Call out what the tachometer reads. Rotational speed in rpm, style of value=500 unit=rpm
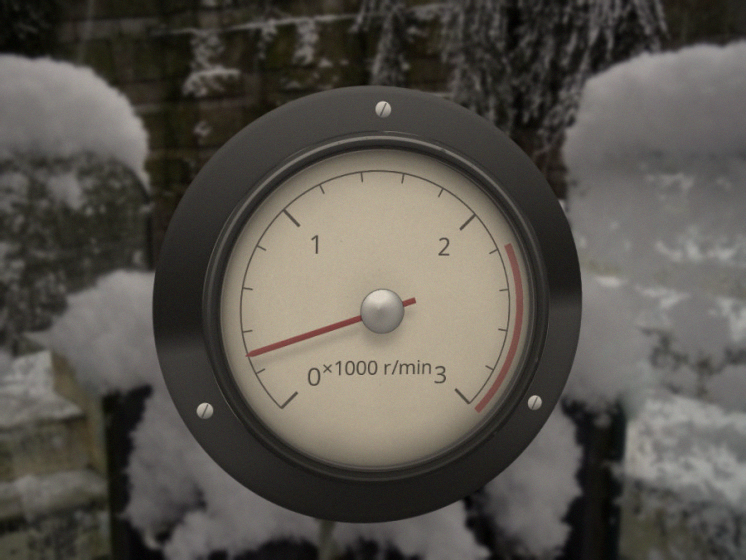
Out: value=300 unit=rpm
